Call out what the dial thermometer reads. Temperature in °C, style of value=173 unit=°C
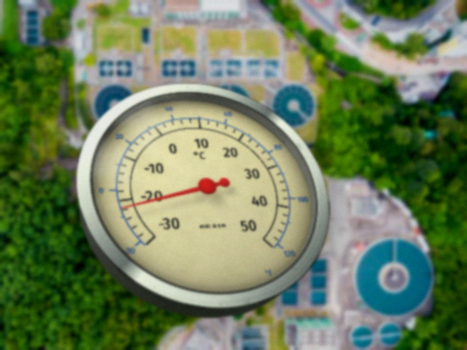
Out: value=-22 unit=°C
